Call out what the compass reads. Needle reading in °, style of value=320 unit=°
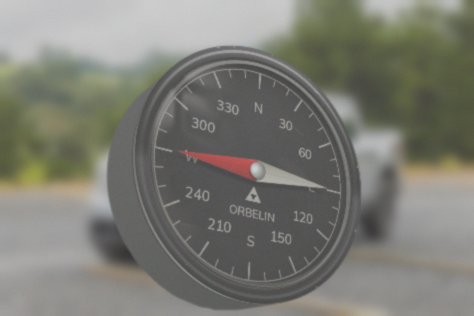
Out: value=270 unit=°
